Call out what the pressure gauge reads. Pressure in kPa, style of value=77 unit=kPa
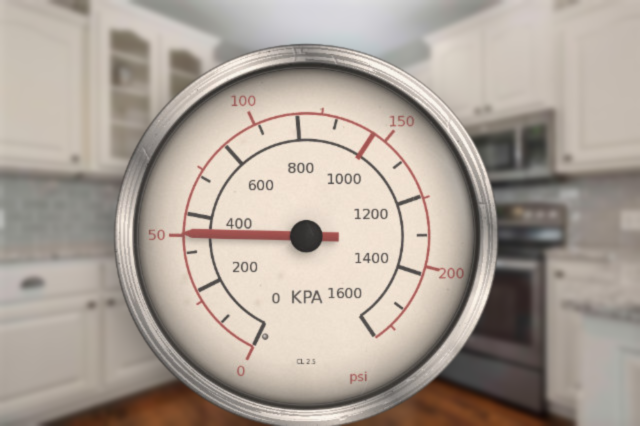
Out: value=350 unit=kPa
